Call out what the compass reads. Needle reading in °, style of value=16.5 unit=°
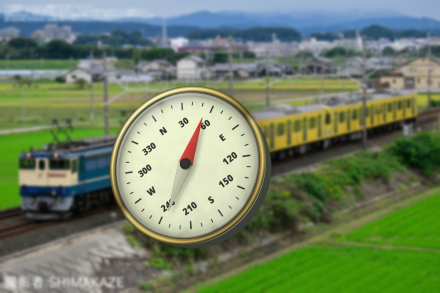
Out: value=55 unit=°
